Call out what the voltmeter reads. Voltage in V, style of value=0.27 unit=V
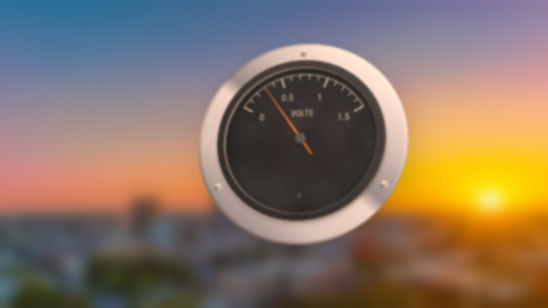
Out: value=0.3 unit=V
